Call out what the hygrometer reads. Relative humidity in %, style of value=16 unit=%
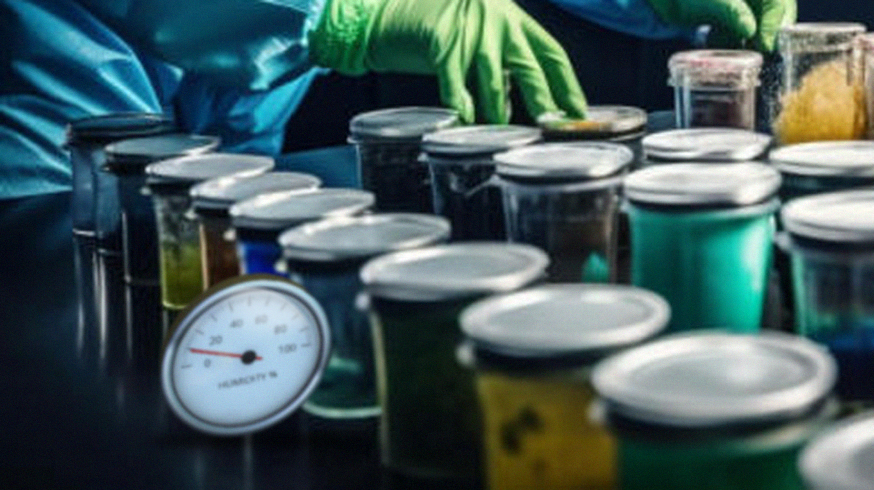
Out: value=10 unit=%
